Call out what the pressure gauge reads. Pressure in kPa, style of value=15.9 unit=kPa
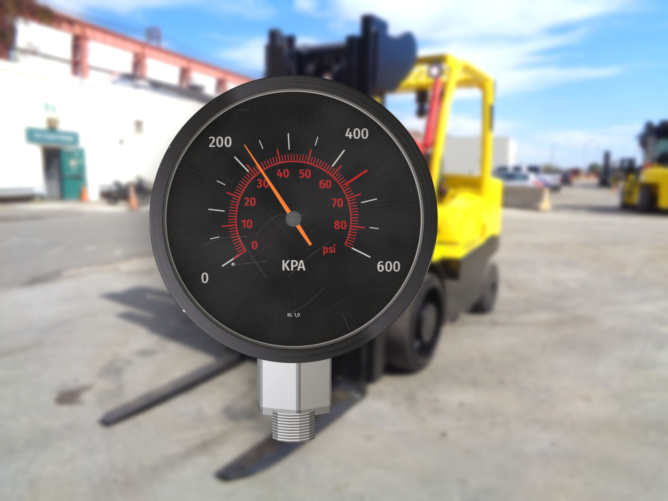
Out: value=225 unit=kPa
